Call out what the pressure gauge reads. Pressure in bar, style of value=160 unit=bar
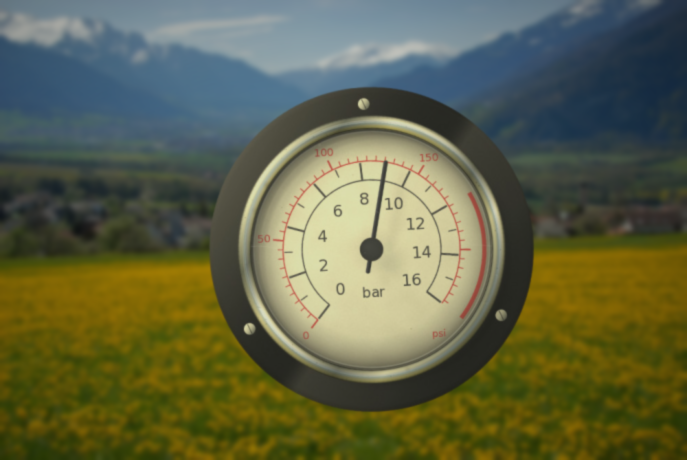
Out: value=9 unit=bar
